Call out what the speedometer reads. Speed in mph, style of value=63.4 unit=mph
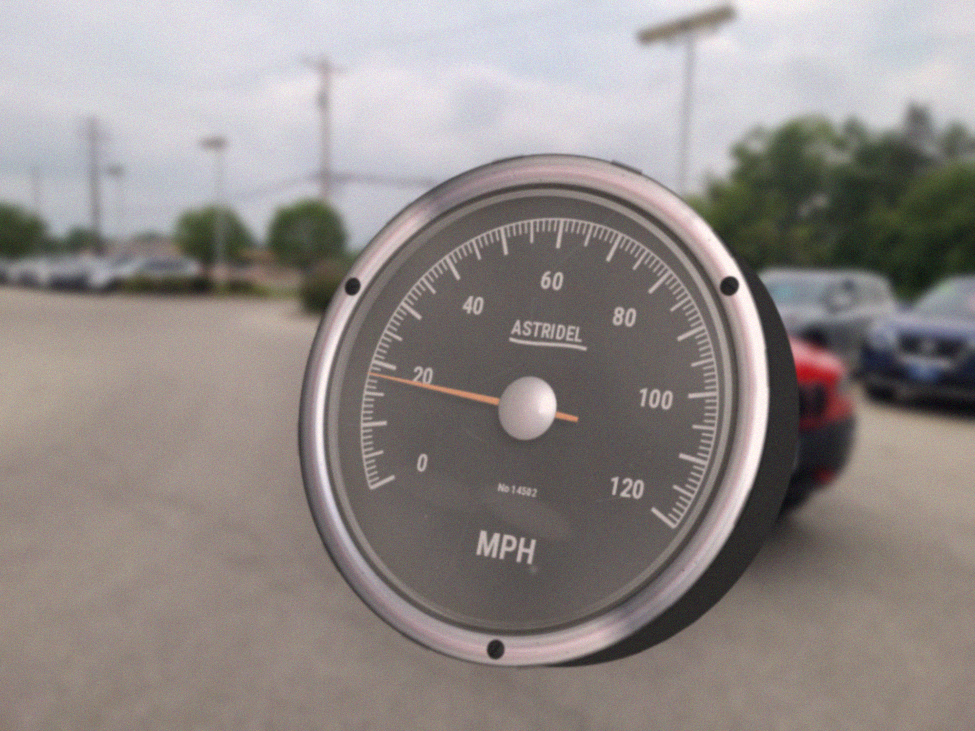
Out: value=18 unit=mph
